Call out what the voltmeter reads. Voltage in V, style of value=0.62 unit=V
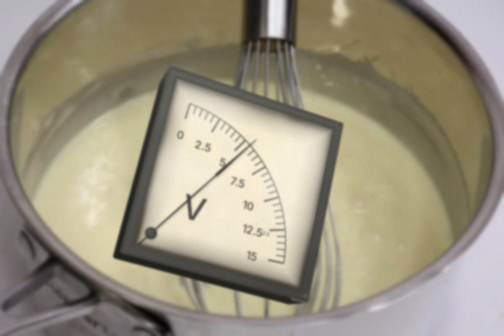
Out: value=5.5 unit=V
